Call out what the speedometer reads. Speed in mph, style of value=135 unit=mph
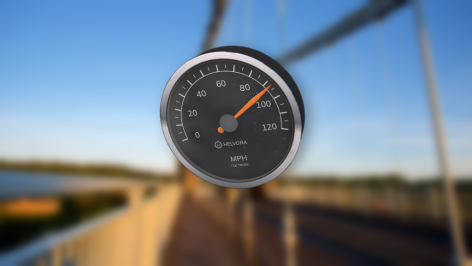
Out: value=92.5 unit=mph
